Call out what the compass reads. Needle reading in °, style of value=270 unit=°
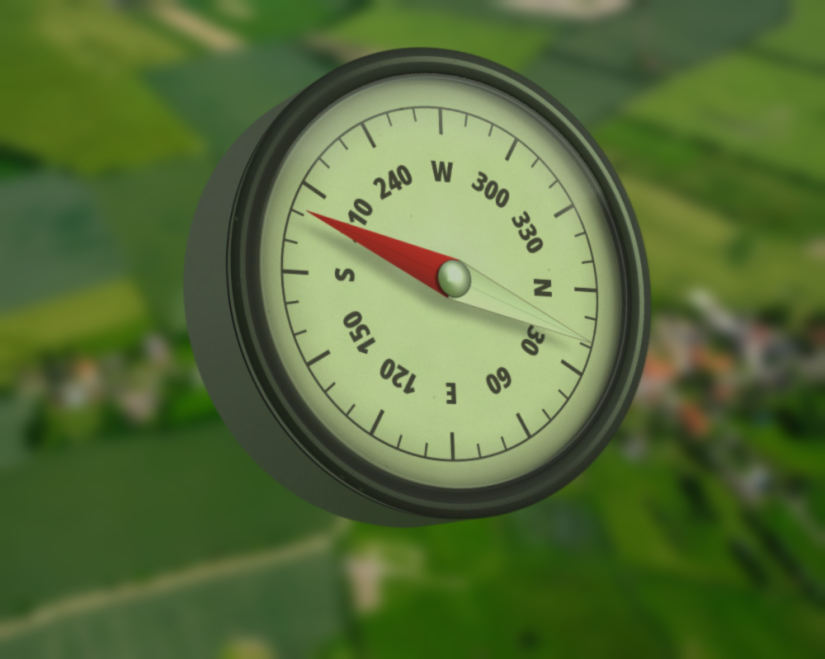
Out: value=200 unit=°
